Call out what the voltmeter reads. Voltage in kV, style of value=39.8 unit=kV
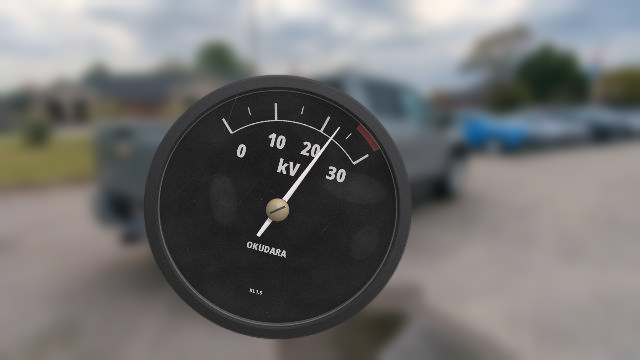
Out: value=22.5 unit=kV
